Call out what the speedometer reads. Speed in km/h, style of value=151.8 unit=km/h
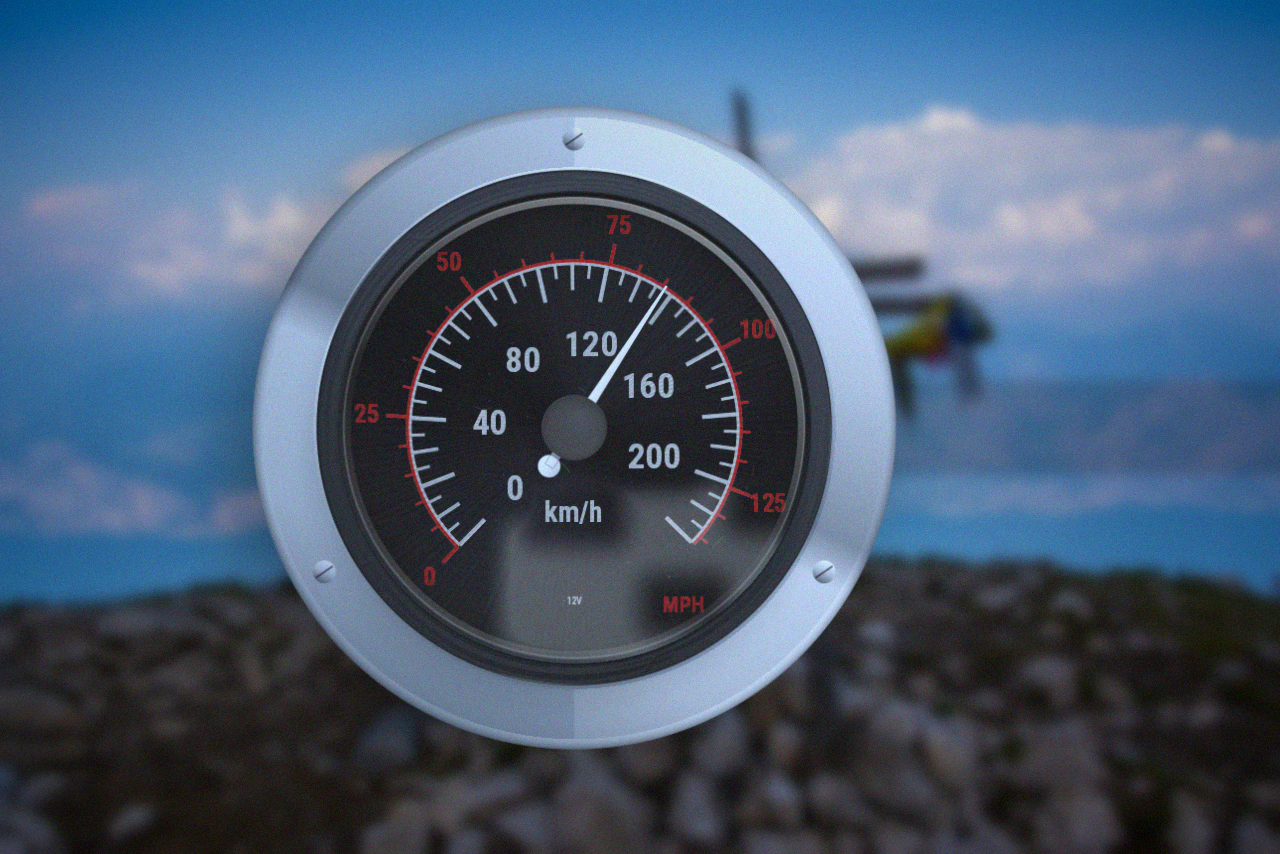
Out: value=137.5 unit=km/h
